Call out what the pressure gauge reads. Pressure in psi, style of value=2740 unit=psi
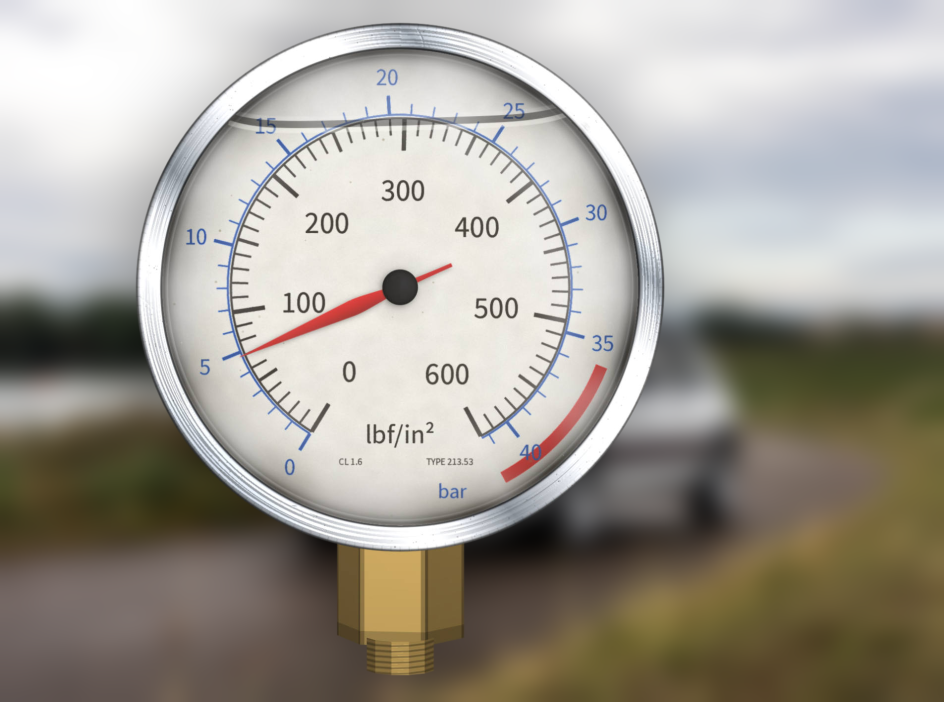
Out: value=70 unit=psi
